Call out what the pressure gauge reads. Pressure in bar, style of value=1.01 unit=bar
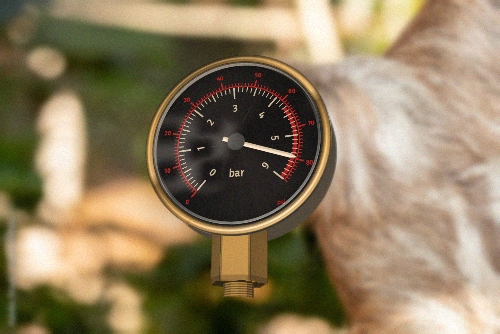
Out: value=5.5 unit=bar
